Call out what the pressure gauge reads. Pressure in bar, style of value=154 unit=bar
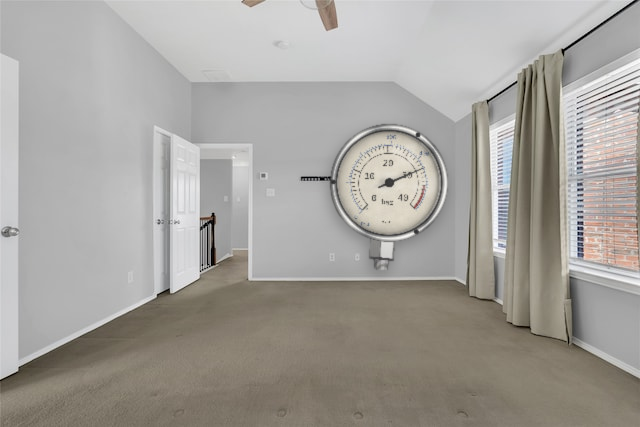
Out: value=30 unit=bar
